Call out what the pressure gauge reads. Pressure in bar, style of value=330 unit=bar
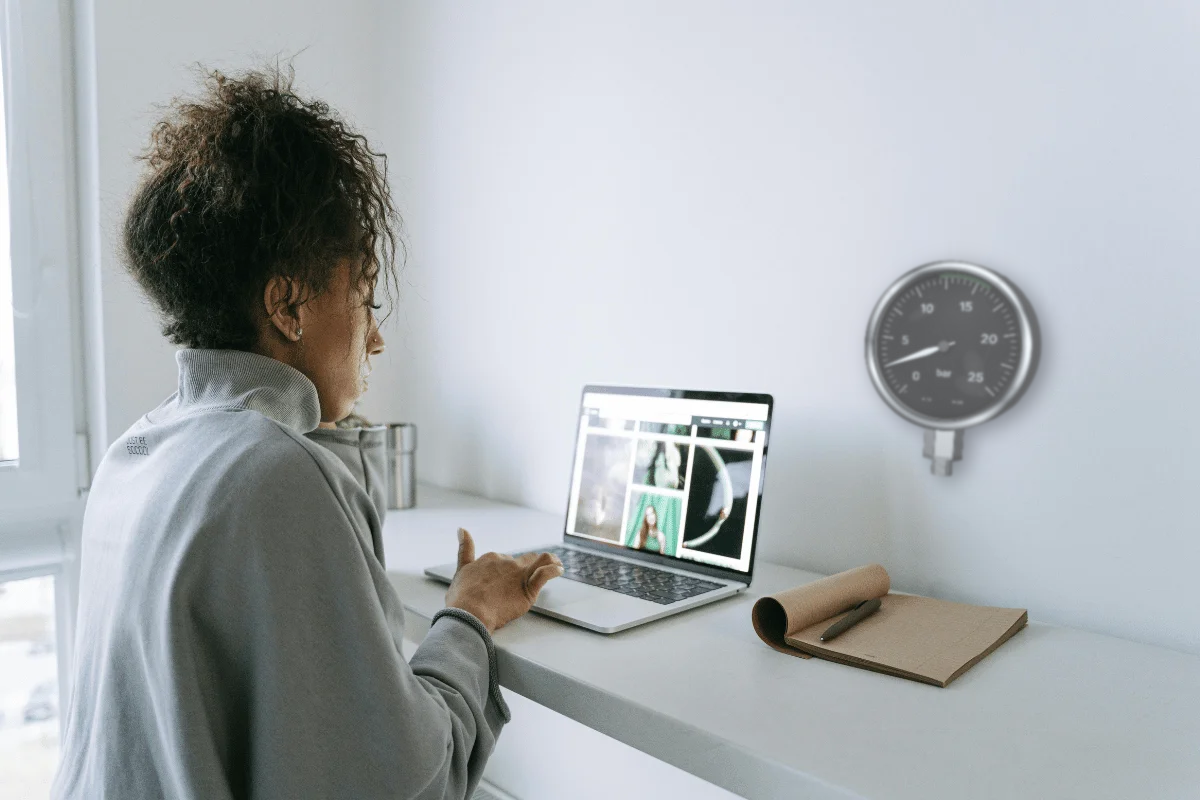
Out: value=2.5 unit=bar
